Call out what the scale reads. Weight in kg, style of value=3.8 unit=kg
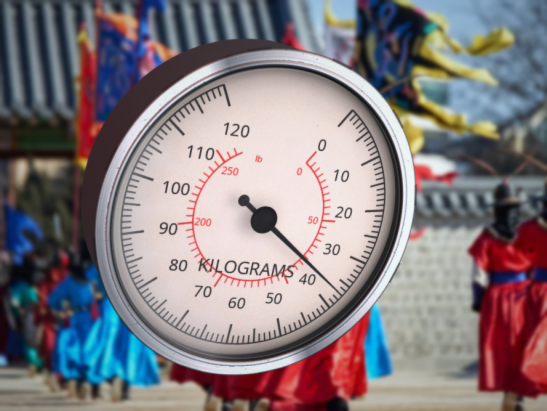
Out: value=37 unit=kg
